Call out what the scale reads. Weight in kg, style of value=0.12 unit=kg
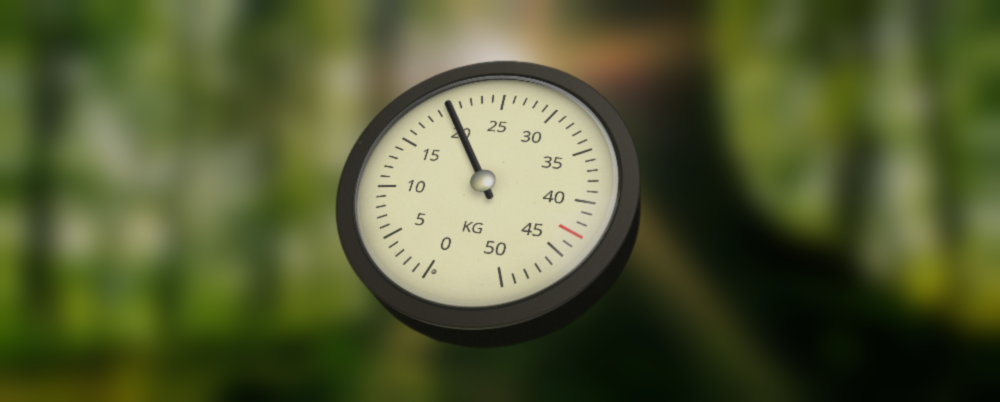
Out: value=20 unit=kg
